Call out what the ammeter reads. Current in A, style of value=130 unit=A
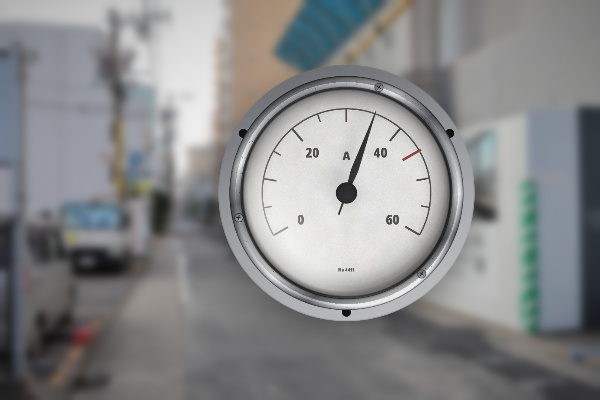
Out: value=35 unit=A
